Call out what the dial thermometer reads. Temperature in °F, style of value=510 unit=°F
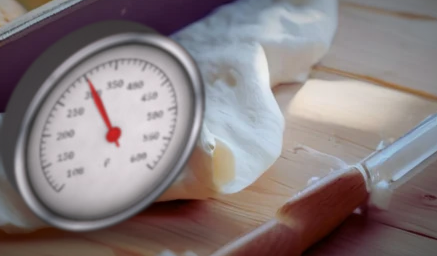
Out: value=300 unit=°F
